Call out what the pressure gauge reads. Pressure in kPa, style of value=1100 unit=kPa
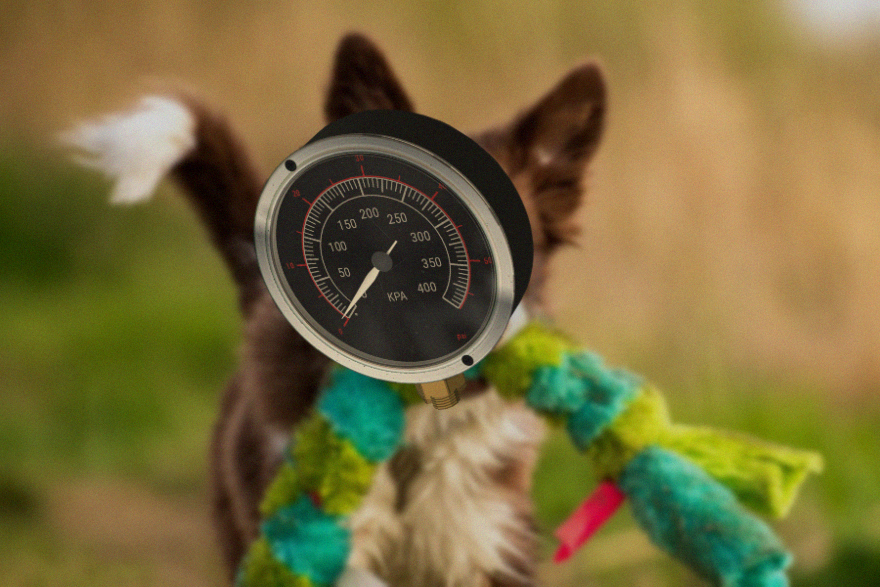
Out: value=5 unit=kPa
